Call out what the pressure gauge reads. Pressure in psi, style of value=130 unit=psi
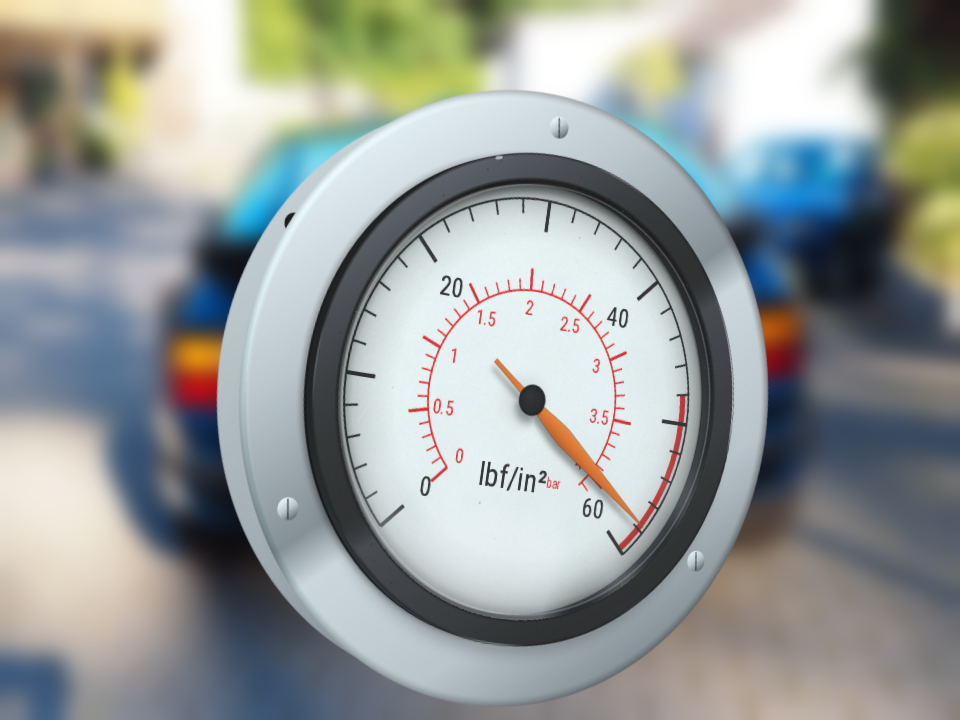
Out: value=58 unit=psi
